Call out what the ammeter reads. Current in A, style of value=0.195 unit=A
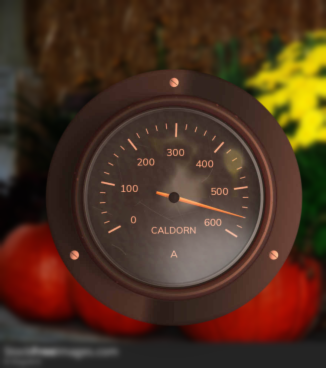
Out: value=560 unit=A
